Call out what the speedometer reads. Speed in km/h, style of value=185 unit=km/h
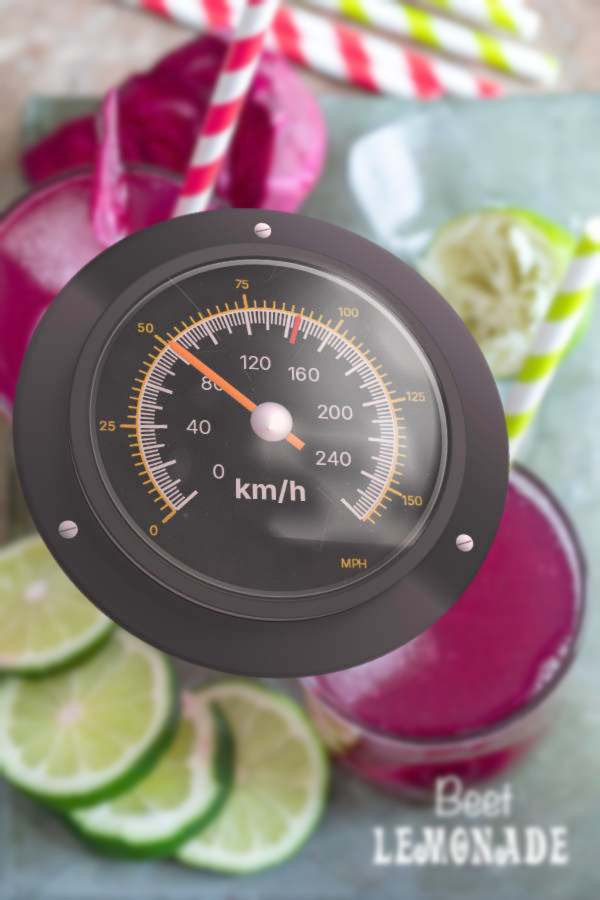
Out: value=80 unit=km/h
